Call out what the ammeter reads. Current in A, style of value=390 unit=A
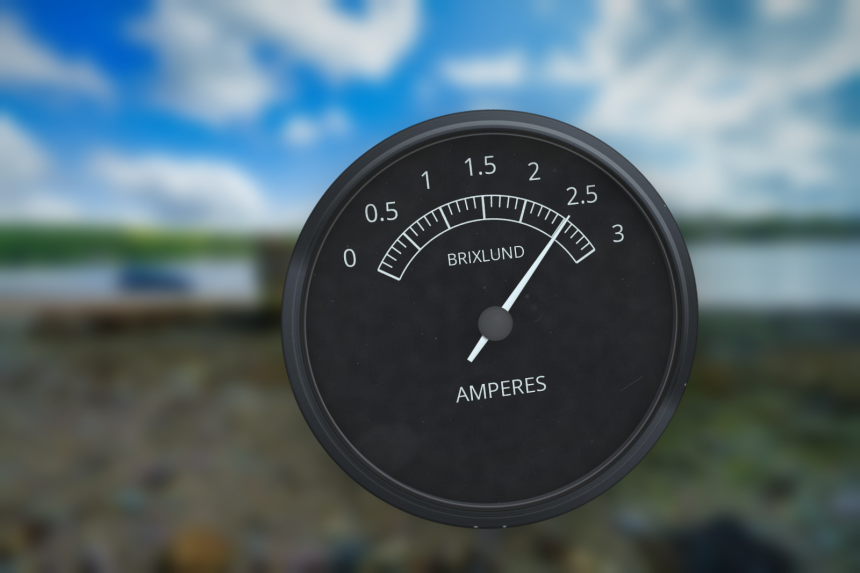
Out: value=2.5 unit=A
